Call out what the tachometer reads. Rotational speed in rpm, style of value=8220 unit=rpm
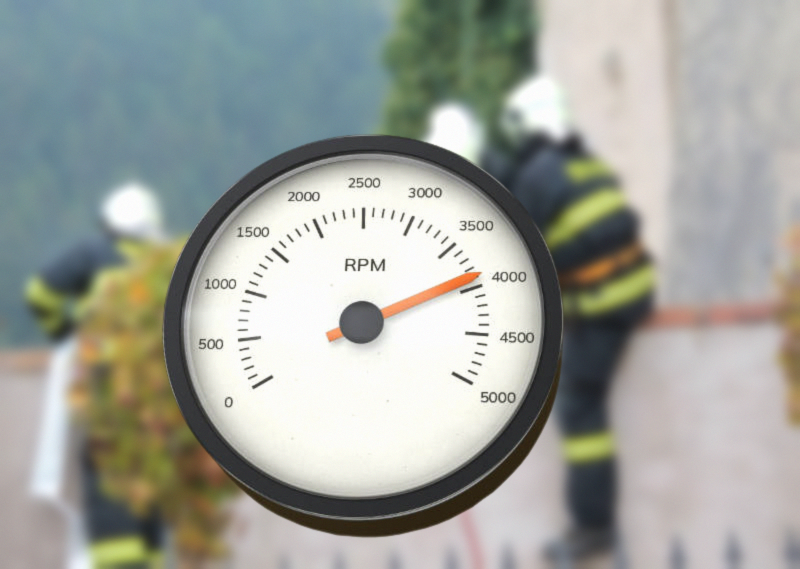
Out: value=3900 unit=rpm
